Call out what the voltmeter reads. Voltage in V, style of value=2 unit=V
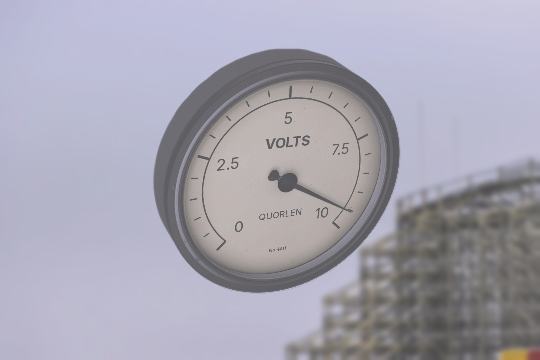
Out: value=9.5 unit=V
